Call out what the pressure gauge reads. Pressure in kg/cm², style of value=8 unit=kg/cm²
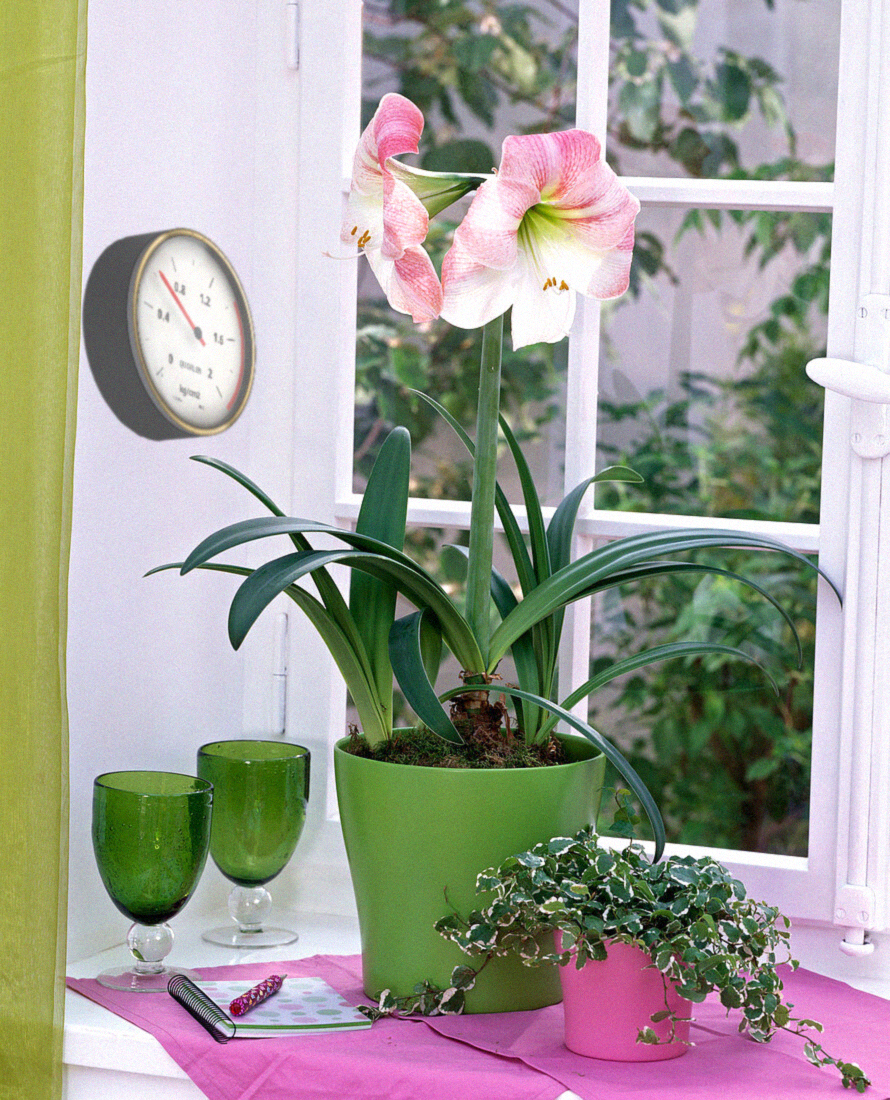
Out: value=0.6 unit=kg/cm²
